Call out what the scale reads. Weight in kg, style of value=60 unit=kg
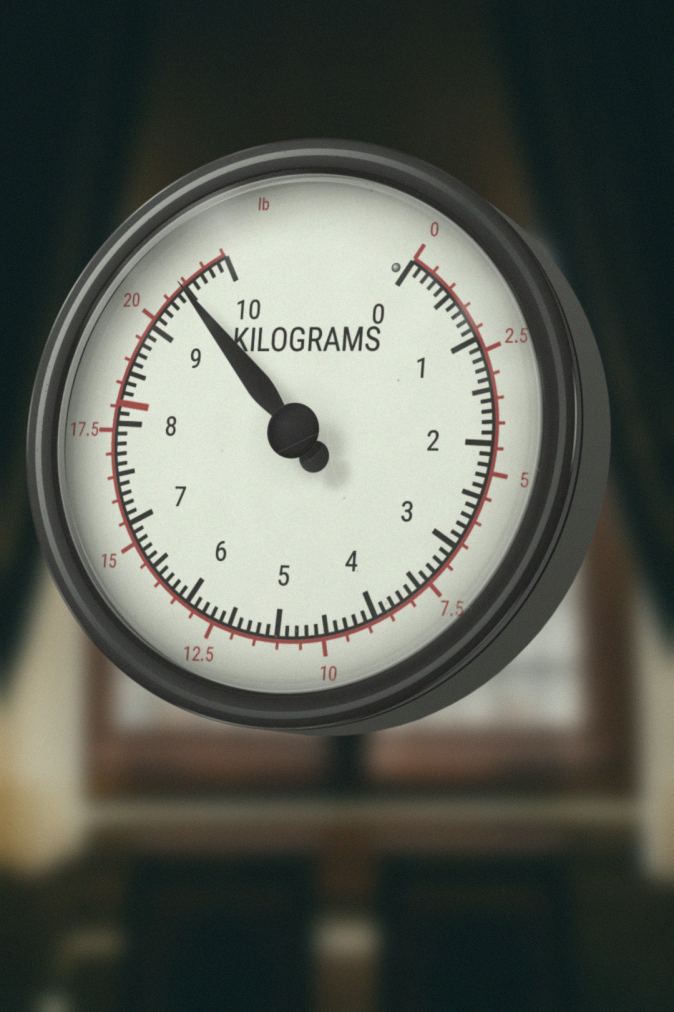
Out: value=9.5 unit=kg
